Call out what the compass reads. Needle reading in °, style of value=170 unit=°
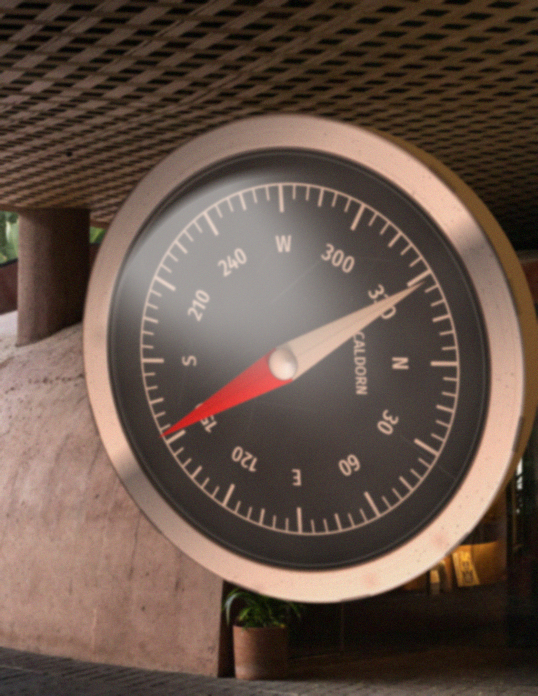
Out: value=152.5 unit=°
